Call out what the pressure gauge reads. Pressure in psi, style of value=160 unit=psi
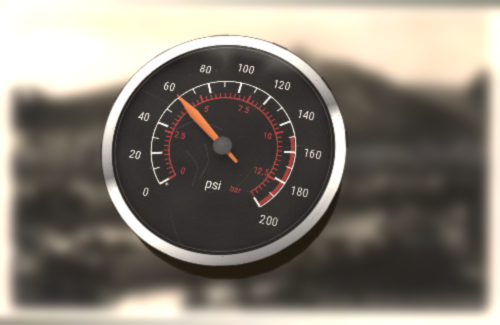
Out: value=60 unit=psi
